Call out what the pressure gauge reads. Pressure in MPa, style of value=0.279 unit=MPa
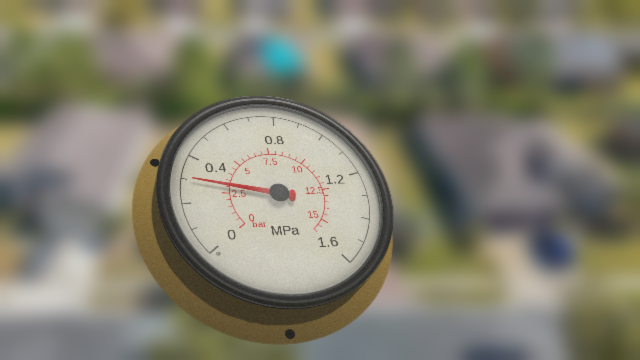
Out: value=0.3 unit=MPa
